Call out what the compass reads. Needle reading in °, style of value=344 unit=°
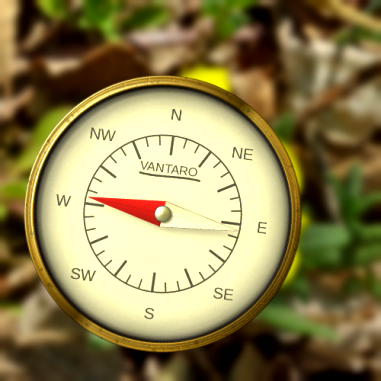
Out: value=275 unit=°
